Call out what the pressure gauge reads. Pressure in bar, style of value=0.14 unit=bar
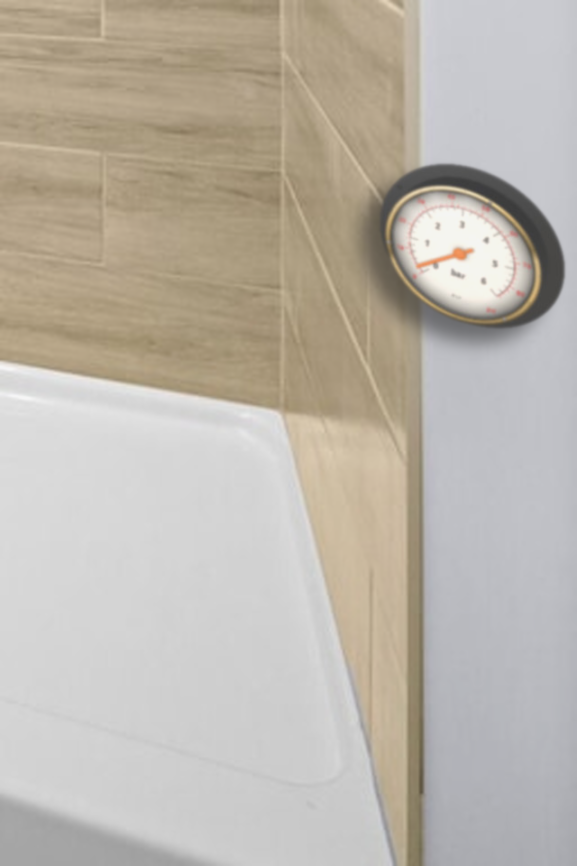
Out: value=0.2 unit=bar
